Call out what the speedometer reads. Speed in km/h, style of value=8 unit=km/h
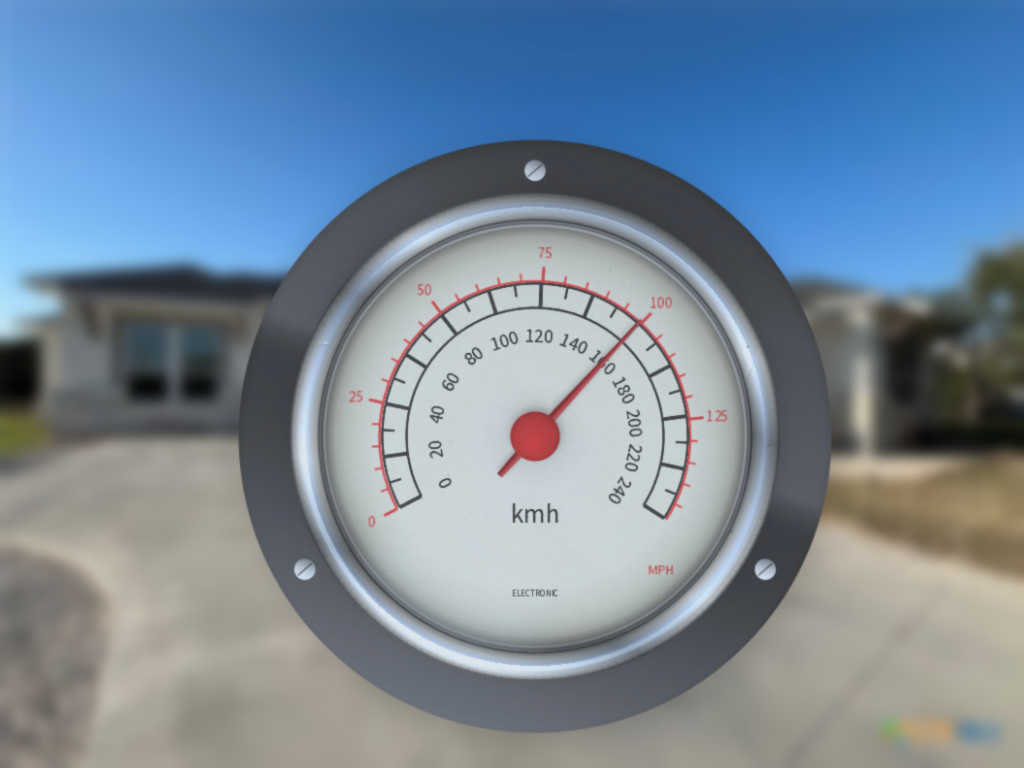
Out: value=160 unit=km/h
